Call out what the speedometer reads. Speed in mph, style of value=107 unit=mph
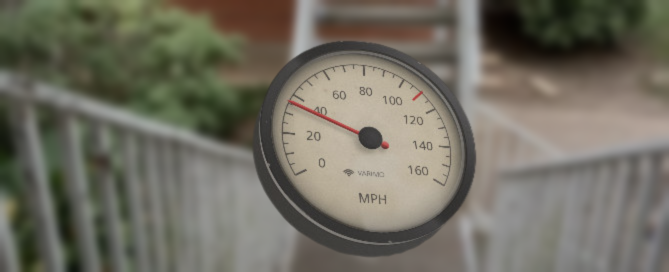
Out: value=35 unit=mph
